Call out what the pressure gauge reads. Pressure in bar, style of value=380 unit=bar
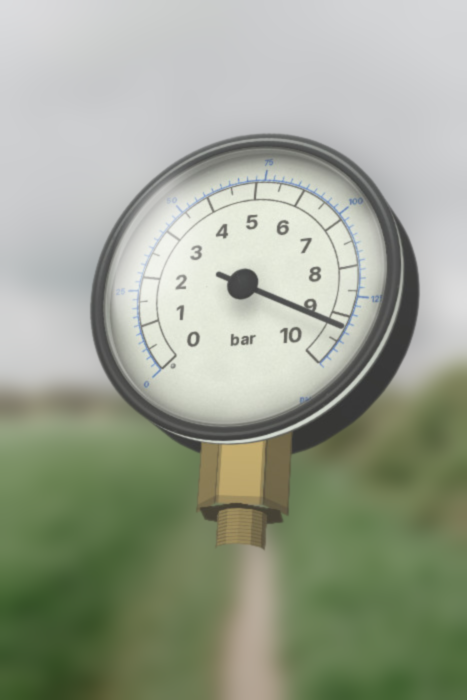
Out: value=9.25 unit=bar
